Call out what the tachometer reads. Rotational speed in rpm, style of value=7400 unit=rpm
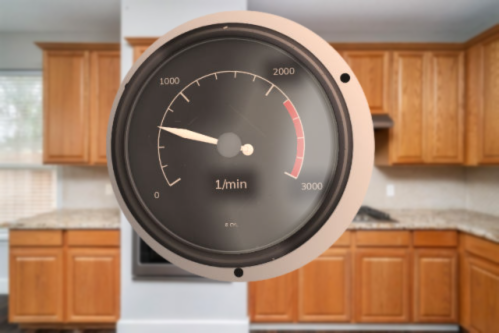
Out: value=600 unit=rpm
